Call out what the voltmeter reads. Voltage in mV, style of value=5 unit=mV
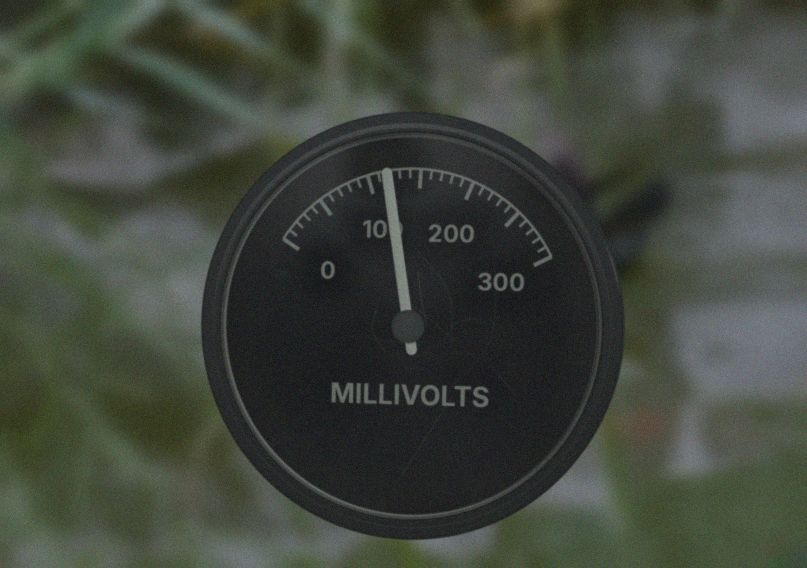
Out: value=120 unit=mV
